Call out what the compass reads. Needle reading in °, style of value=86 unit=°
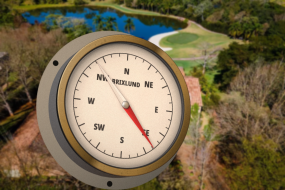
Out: value=140 unit=°
